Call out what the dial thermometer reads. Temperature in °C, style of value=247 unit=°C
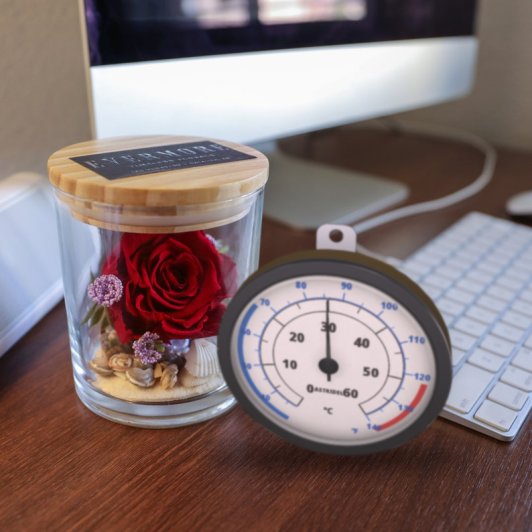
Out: value=30 unit=°C
